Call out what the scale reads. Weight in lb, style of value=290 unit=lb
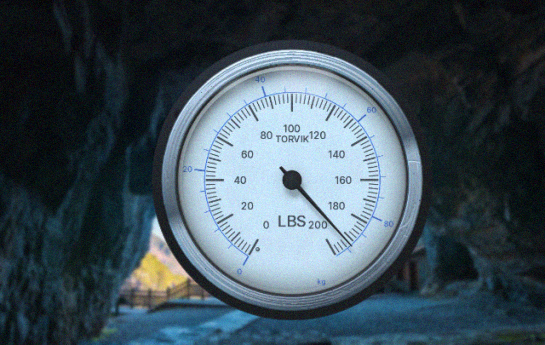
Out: value=192 unit=lb
